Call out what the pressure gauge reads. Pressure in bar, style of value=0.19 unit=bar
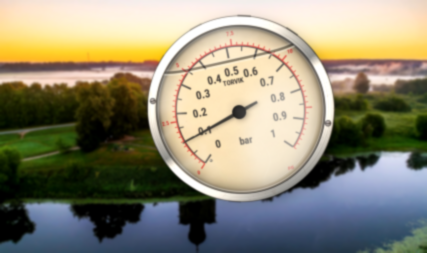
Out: value=0.1 unit=bar
